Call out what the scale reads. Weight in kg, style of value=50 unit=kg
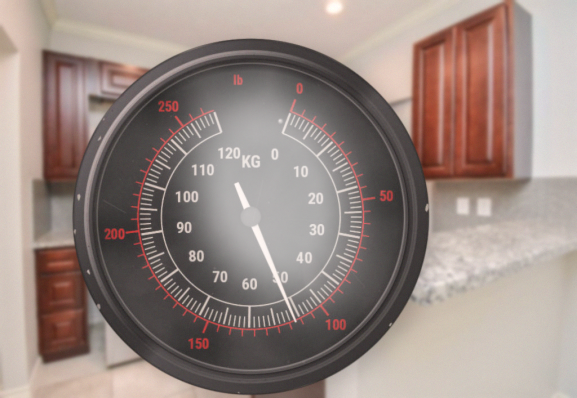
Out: value=51 unit=kg
